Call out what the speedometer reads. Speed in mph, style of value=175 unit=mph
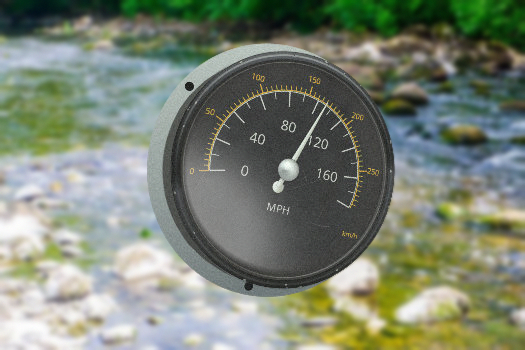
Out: value=105 unit=mph
